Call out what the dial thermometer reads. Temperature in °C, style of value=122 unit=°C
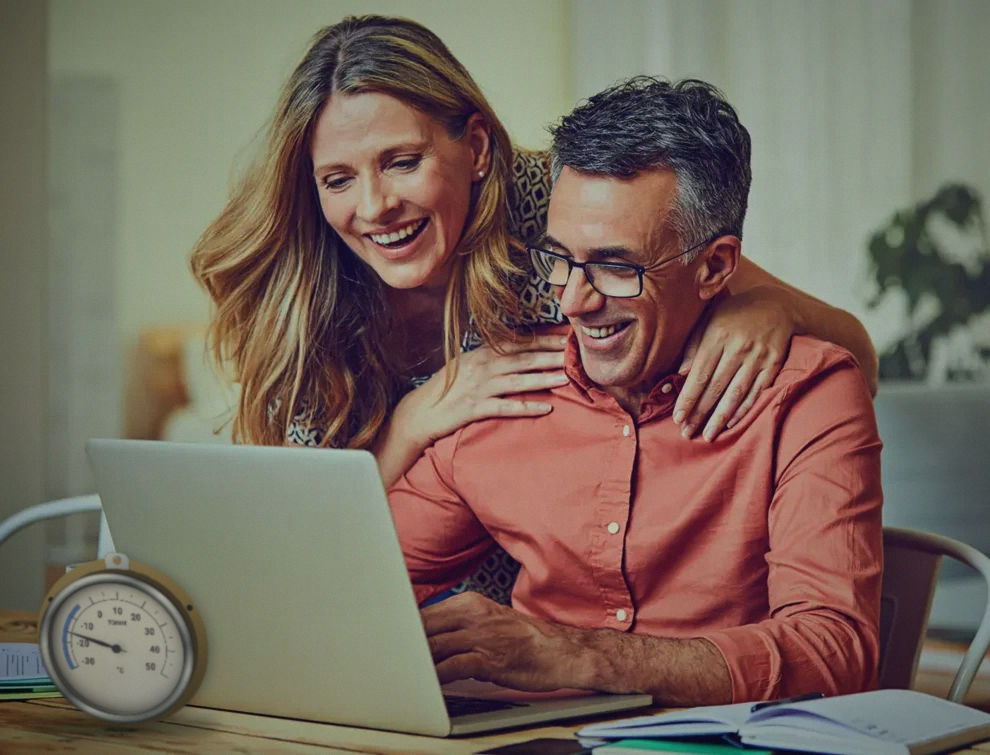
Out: value=-15 unit=°C
